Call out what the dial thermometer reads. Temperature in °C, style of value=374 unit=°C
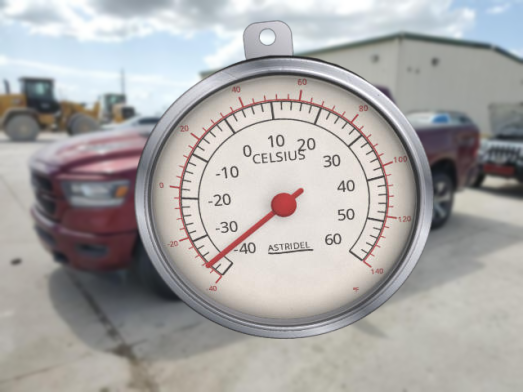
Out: value=-36 unit=°C
